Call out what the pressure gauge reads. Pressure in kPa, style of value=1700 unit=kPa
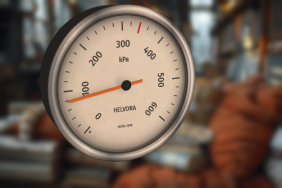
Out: value=80 unit=kPa
